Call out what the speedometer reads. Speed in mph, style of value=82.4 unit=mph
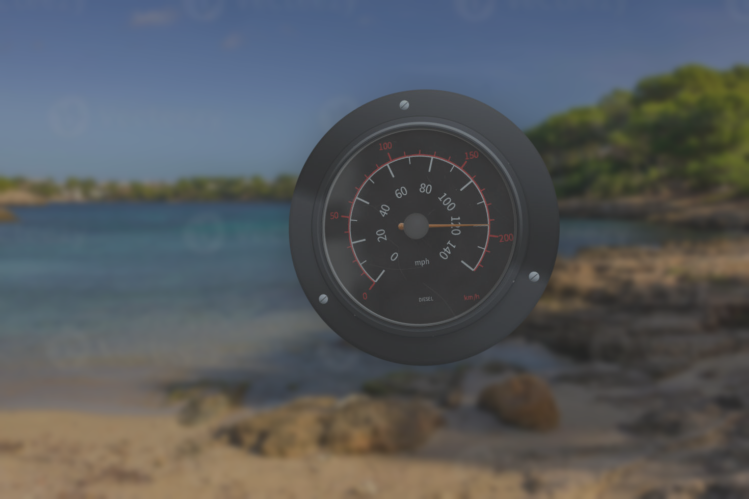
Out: value=120 unit=mph
